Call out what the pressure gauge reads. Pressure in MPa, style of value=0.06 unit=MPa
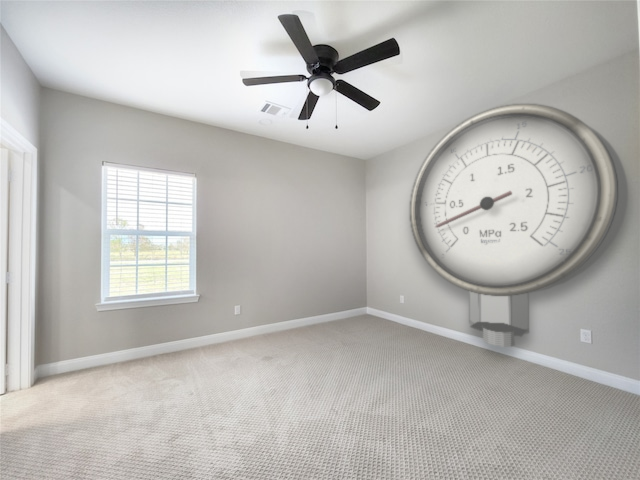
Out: value=0.25 unit=MPa
